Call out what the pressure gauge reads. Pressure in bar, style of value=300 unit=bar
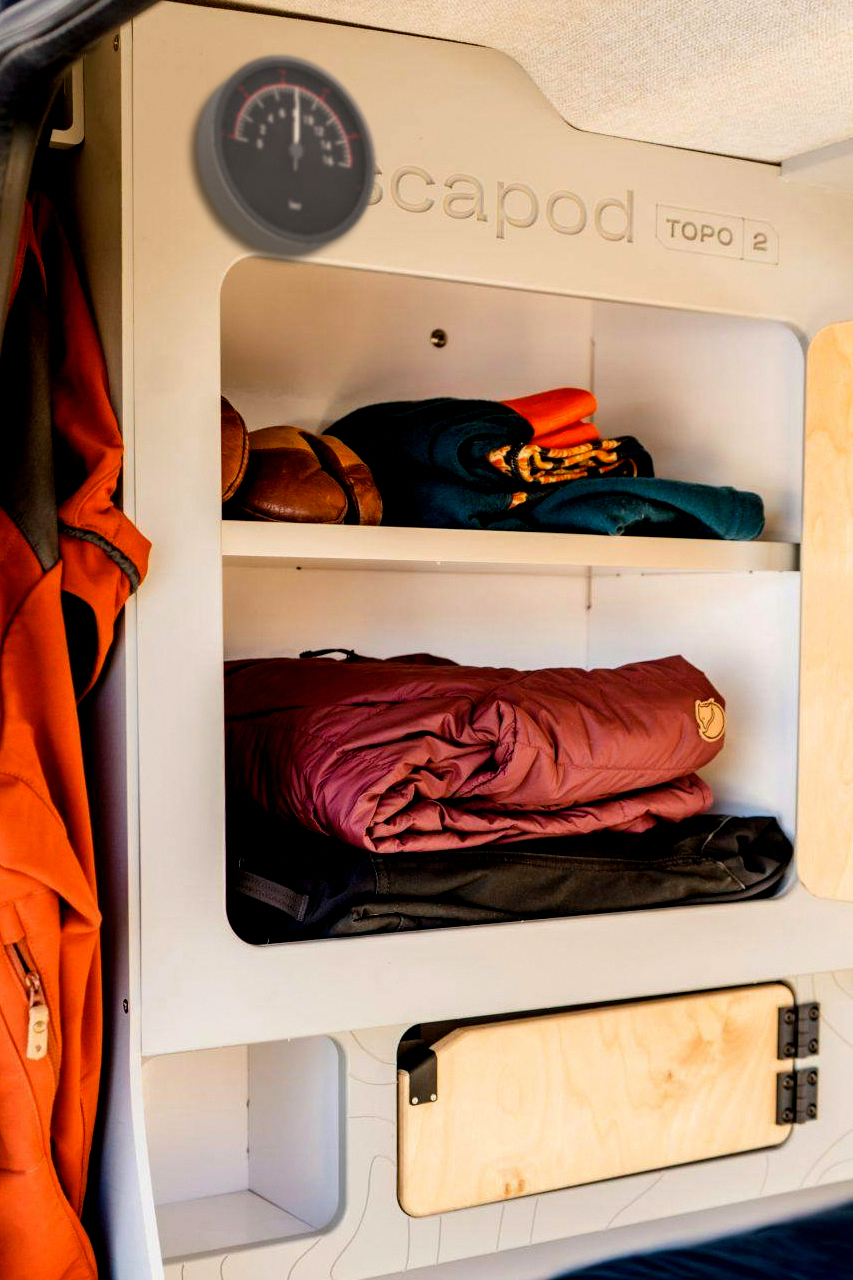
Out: value=8 unit=bar
